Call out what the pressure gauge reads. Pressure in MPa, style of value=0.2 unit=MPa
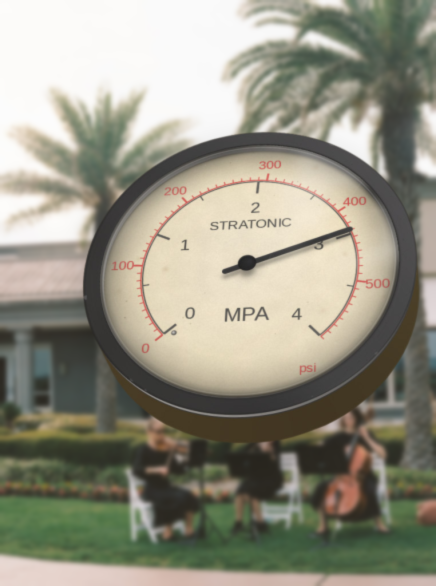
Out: value=3 unit=MPa
